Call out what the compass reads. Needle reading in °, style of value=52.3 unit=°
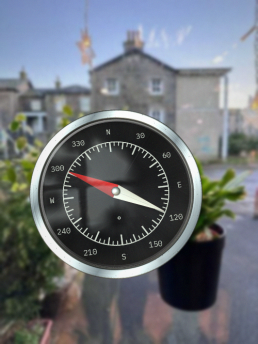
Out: value=300 unit=°
